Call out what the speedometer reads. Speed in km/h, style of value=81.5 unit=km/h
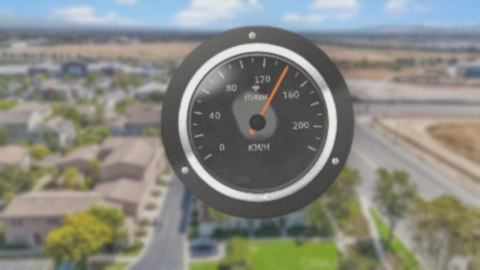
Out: value=140 unit=km/h
